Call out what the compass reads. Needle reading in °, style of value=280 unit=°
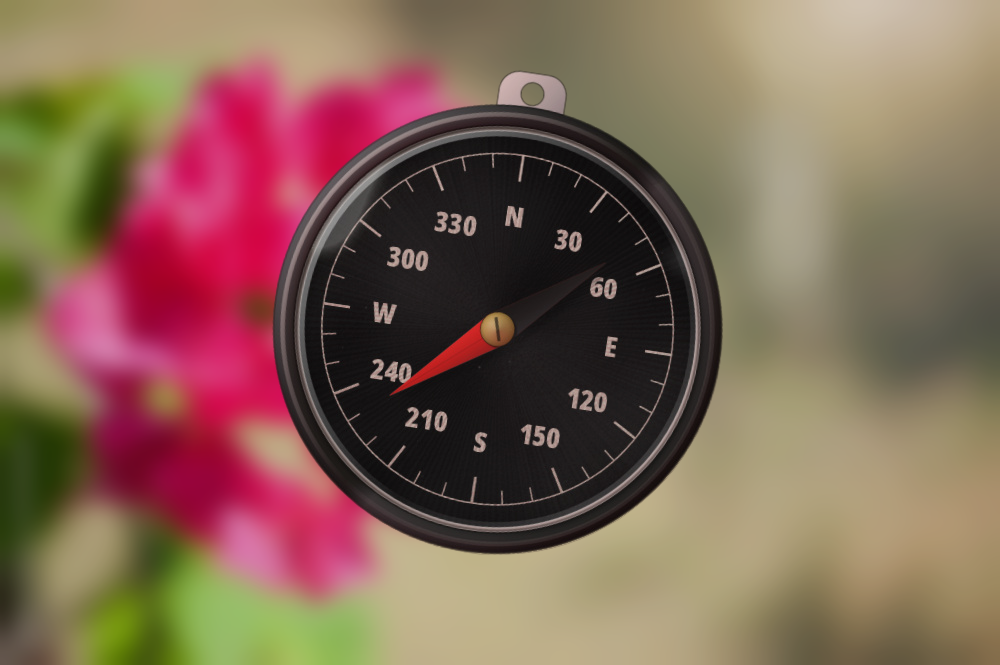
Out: value=230 unit=°
